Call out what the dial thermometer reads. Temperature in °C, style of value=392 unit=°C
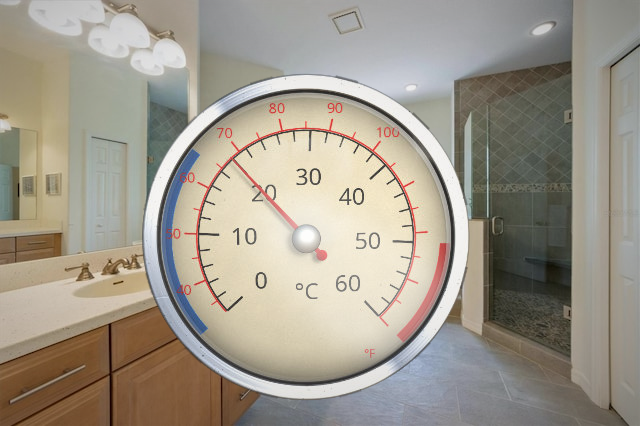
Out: value=20 unit=°C
